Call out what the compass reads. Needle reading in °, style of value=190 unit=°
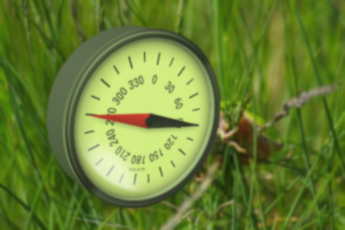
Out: value=270 unit=°
